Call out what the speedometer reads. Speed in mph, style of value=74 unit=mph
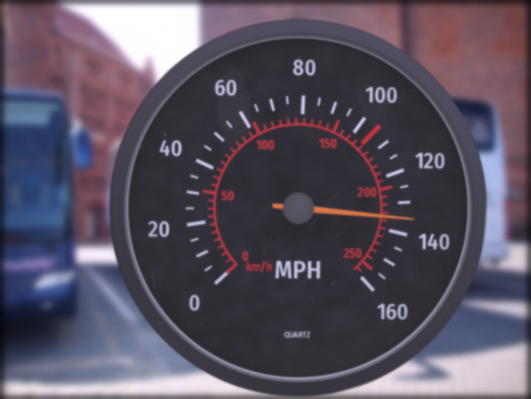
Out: value=135 unit=mph
